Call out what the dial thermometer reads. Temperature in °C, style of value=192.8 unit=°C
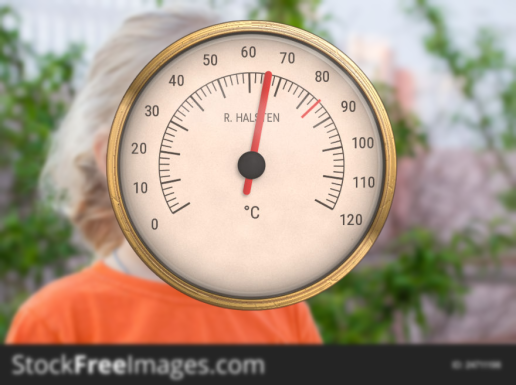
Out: value=66 unit=°C
